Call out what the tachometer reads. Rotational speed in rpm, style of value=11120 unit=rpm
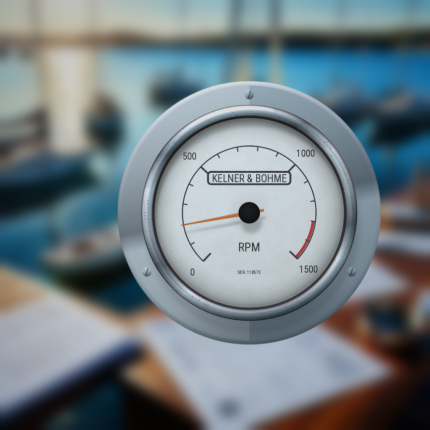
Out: value=200 unit=rpm
